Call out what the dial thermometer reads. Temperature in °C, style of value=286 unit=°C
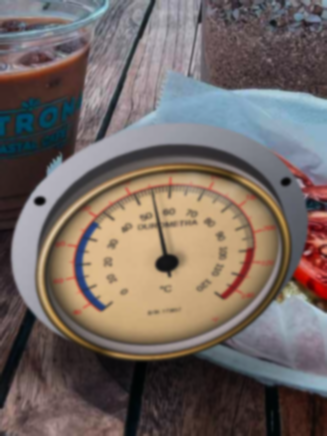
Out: value=55 unit=°C
